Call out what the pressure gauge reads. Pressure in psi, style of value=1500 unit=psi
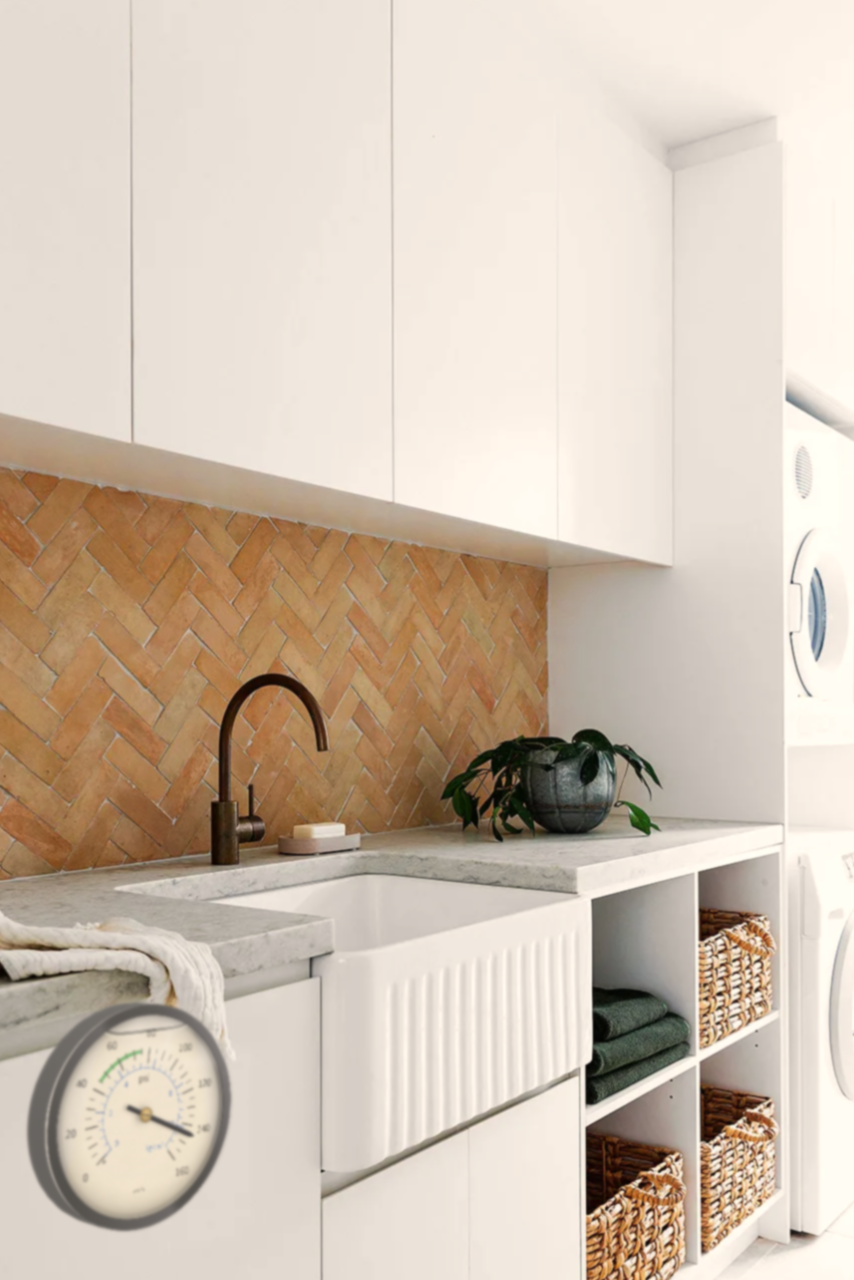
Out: value=145 unit=psi
